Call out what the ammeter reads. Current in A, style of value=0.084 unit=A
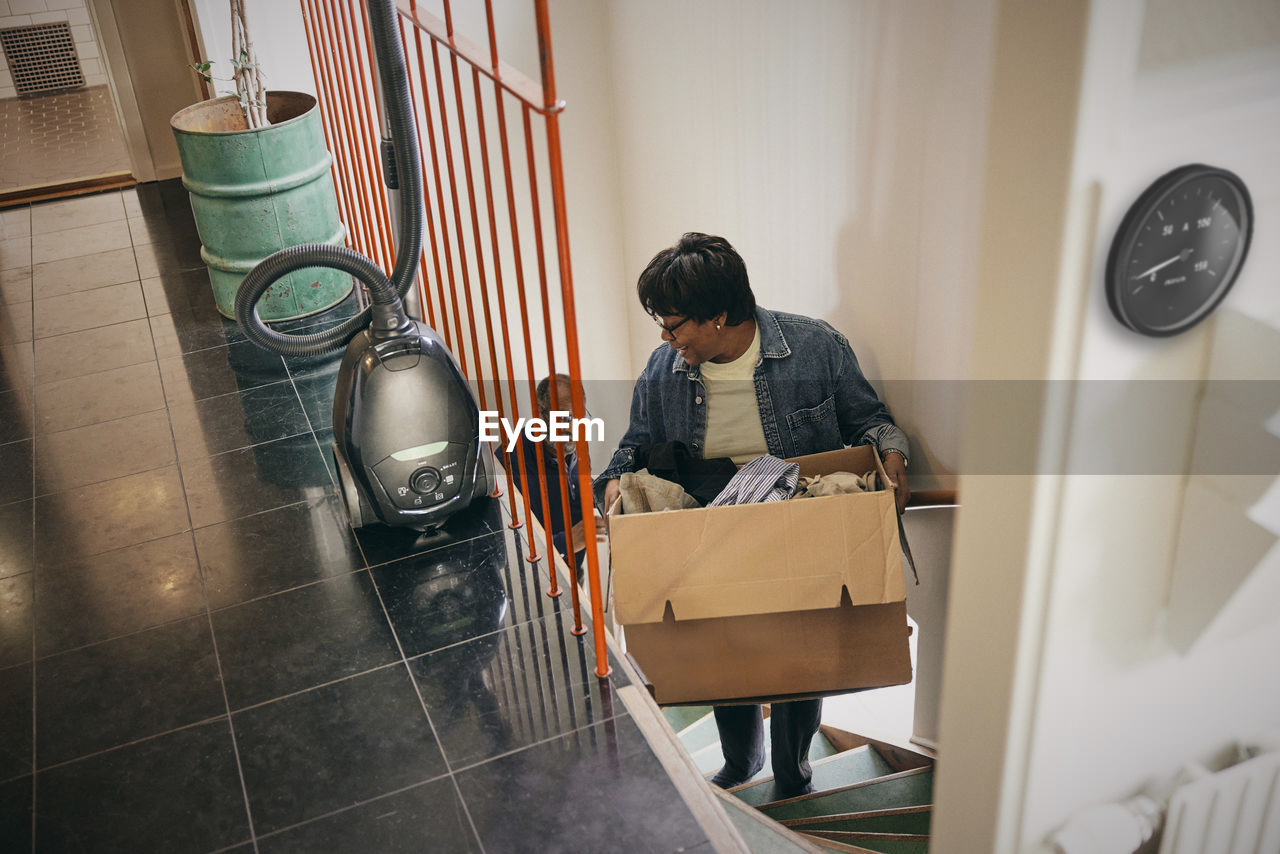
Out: value=10 unit=A
